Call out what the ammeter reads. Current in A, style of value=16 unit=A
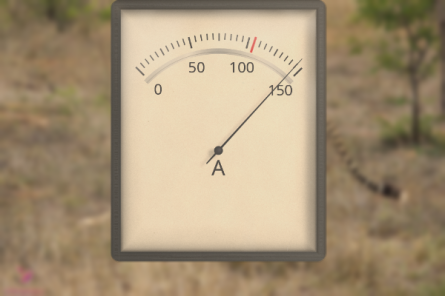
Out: value=145 unit=A
